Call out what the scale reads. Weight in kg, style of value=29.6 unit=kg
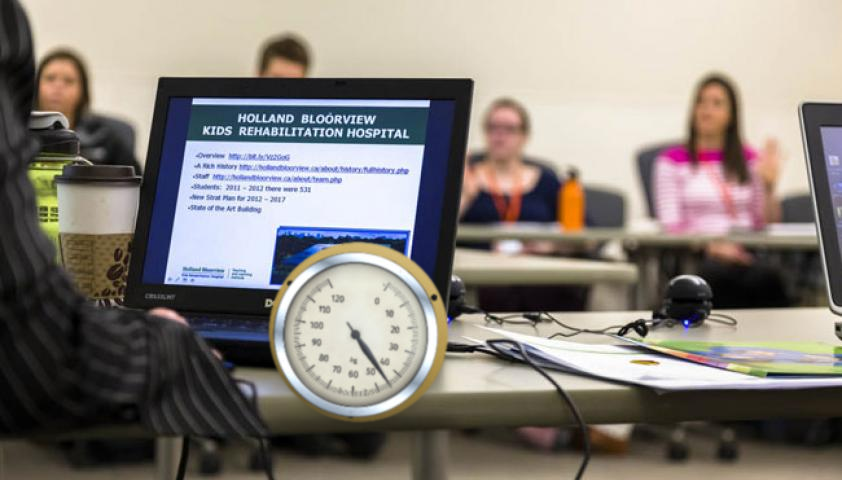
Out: value=45 unit=kg
